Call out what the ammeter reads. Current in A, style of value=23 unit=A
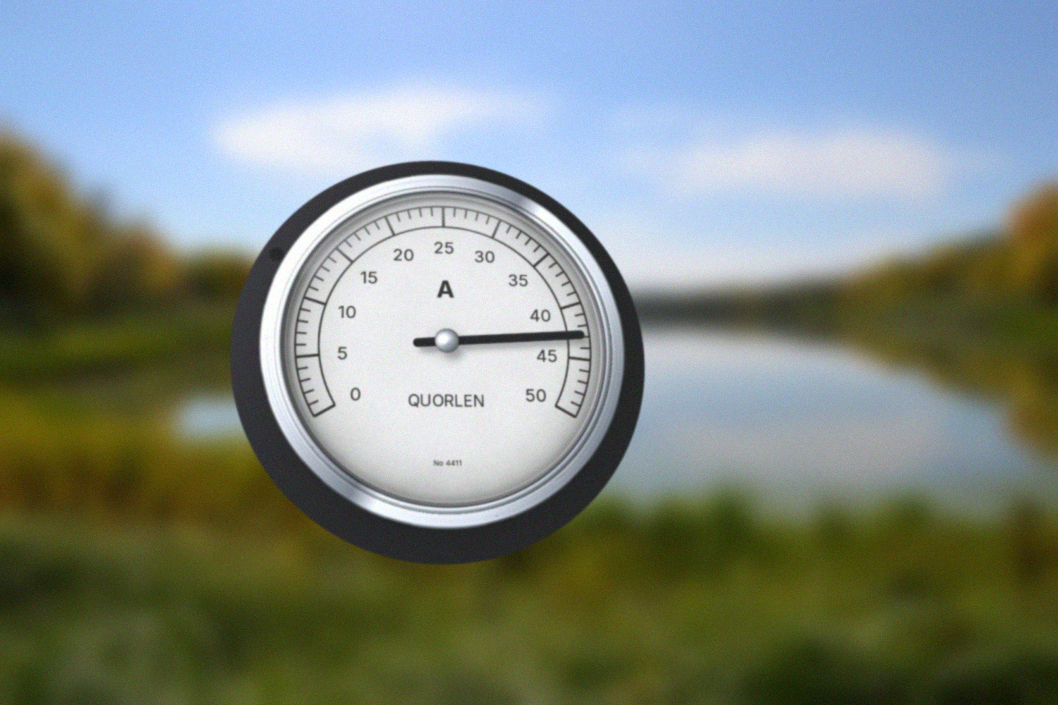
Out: value=43 unit=A
